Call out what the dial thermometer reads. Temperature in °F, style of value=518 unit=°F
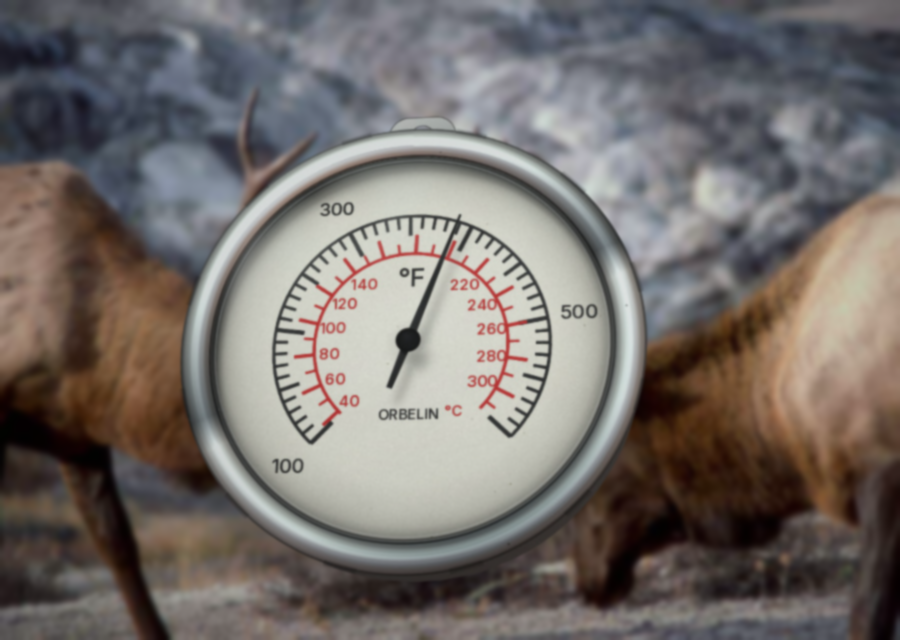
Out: value=390 unit=°F
